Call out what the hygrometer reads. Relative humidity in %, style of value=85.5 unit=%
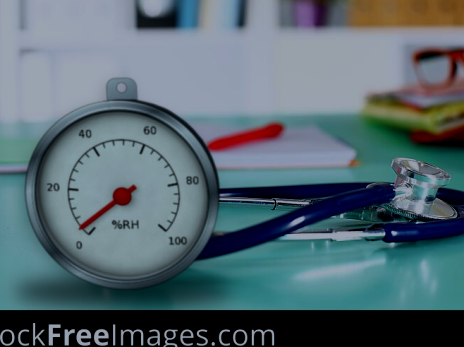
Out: value=4 unit=%
